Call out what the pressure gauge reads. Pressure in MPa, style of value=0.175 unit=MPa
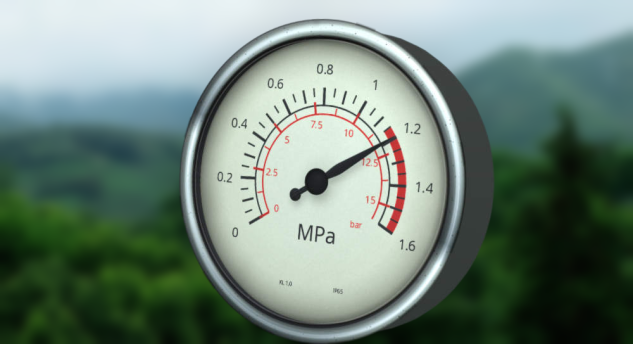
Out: value=1.2 unit=MPa
